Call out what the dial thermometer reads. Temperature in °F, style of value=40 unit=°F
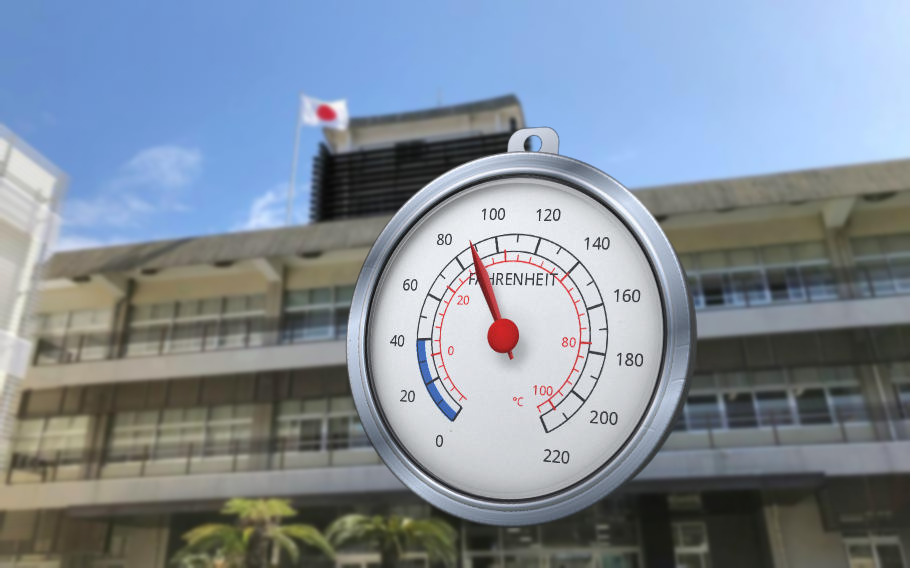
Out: value=90 unit=°F
